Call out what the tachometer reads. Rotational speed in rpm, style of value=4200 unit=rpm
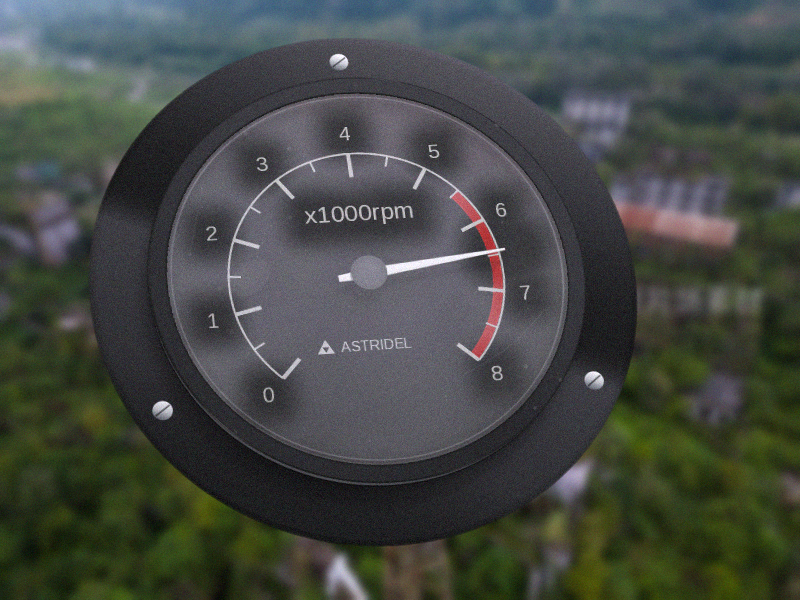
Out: value=6500 unit=rpm
